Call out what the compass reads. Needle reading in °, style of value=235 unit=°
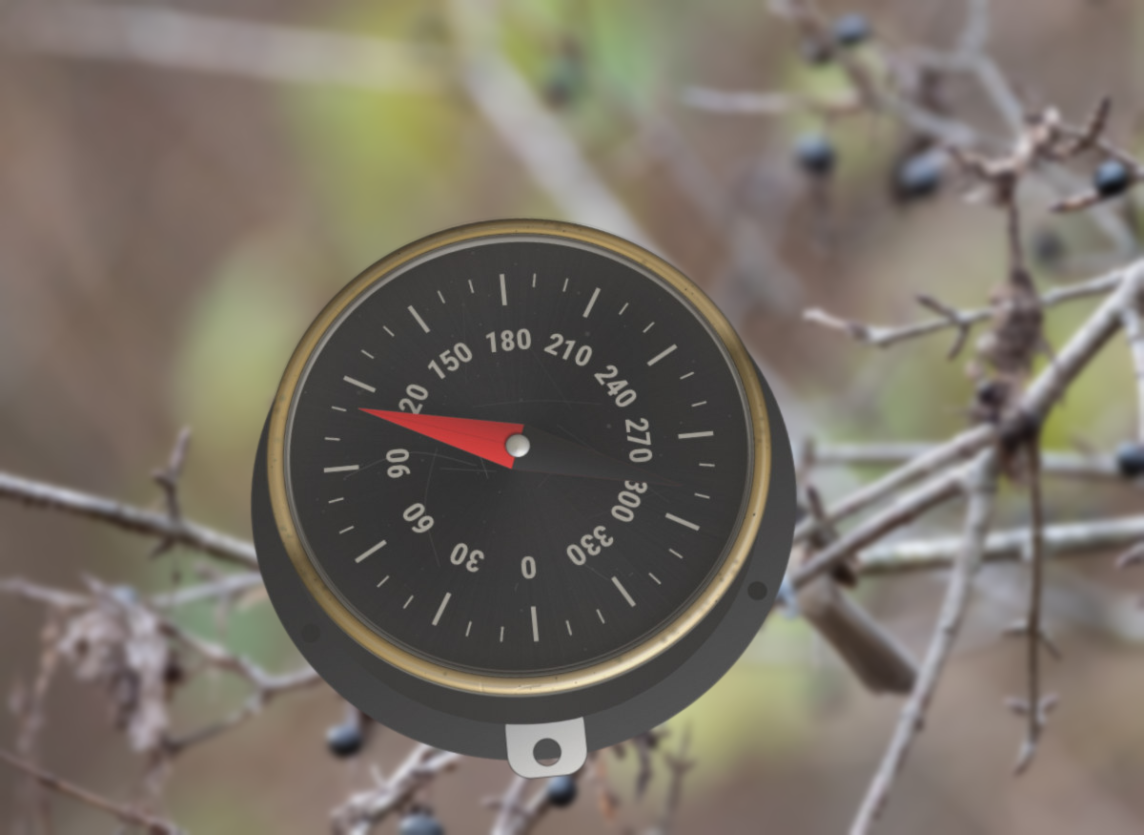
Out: value=110 unit=°
